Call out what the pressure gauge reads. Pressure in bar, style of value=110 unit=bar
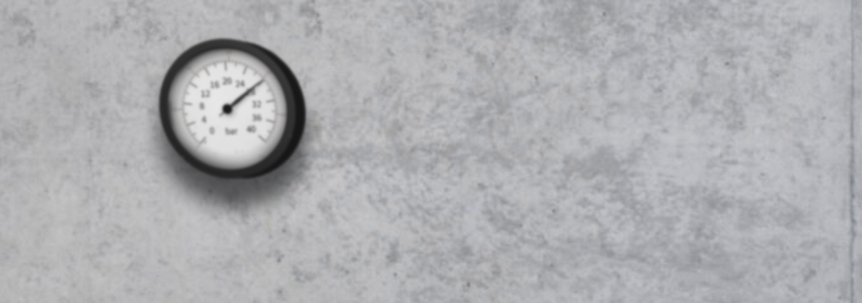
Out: value=28 unit=bar
